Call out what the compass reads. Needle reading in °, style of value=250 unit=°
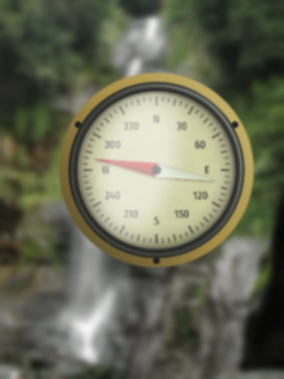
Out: value=280 unit=°
